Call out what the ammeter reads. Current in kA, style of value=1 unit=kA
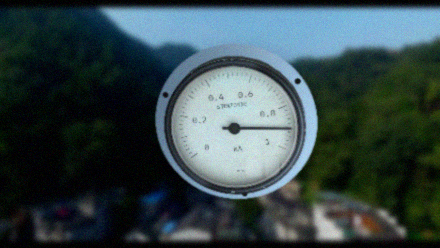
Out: value=0.9 unit=kA
